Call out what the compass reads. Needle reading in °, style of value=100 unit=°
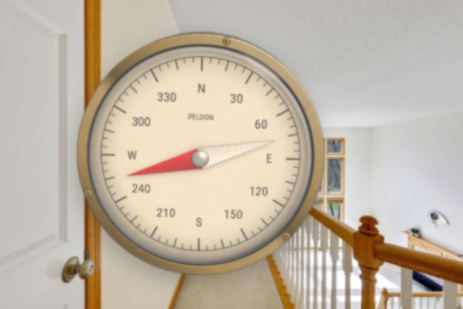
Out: value=255 unit=°
